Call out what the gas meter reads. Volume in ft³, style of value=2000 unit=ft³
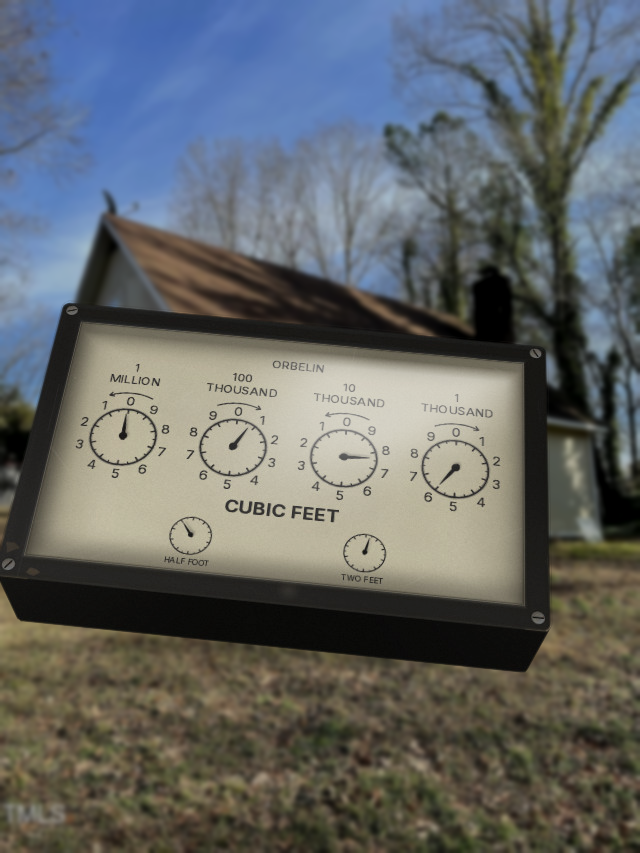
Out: value=7600 unit=ft³
